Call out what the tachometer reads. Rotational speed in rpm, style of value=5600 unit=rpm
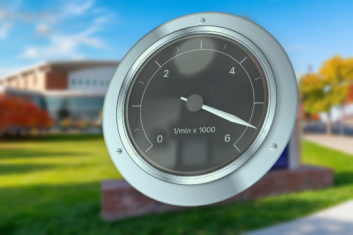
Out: value=5500 unit=rpm
